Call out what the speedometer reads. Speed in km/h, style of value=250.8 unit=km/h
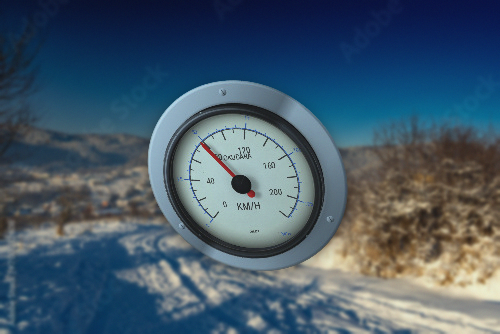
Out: value=80 unit=km/h
